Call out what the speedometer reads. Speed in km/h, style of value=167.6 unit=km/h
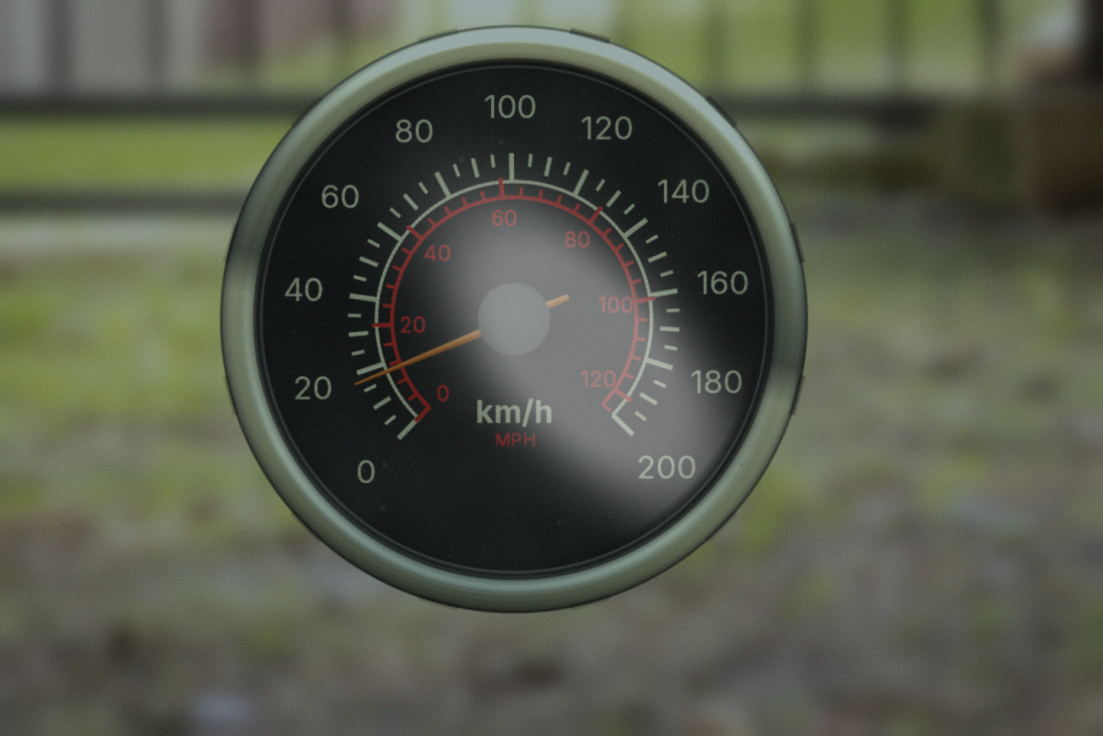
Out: value=17.5 unit=km/h
